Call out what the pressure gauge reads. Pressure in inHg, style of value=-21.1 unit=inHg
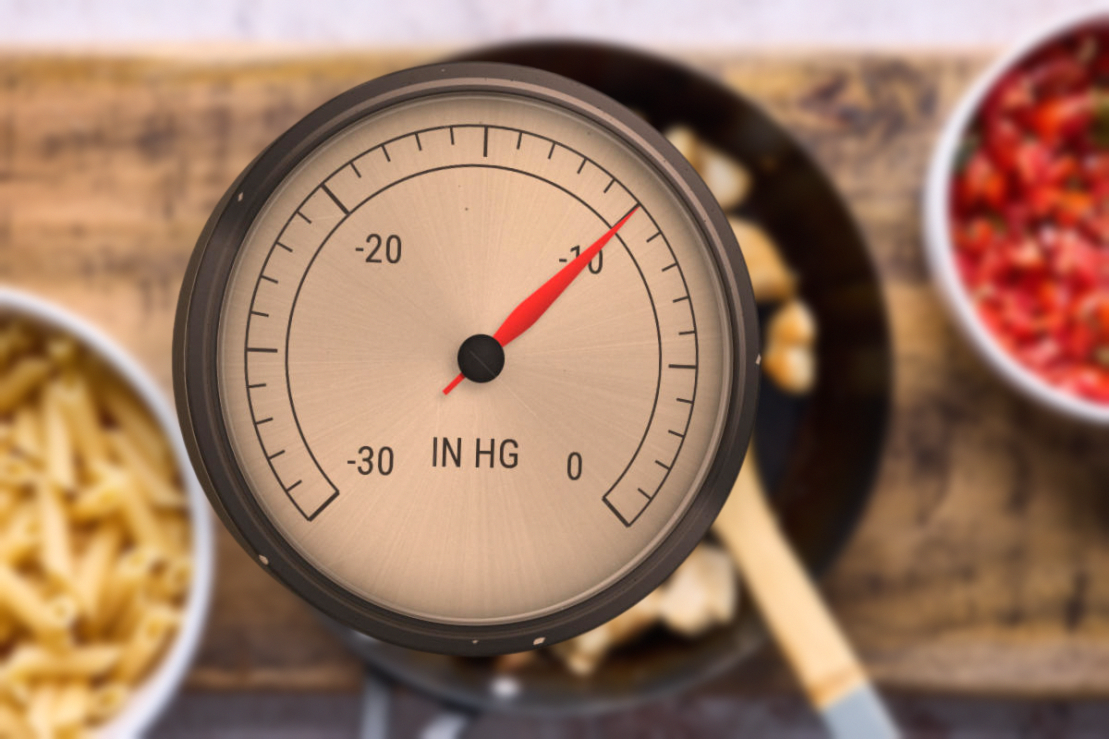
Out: value=-10 unit=inHg
